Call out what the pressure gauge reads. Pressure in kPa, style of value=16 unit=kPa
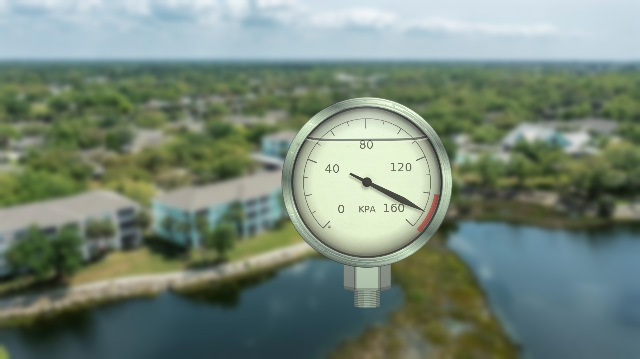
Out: value=150 unit=kPa
